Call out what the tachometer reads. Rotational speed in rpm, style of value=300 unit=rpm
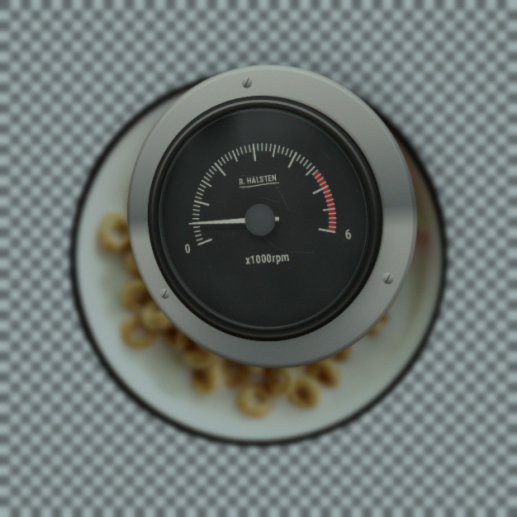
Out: value=500 unit=rpm
